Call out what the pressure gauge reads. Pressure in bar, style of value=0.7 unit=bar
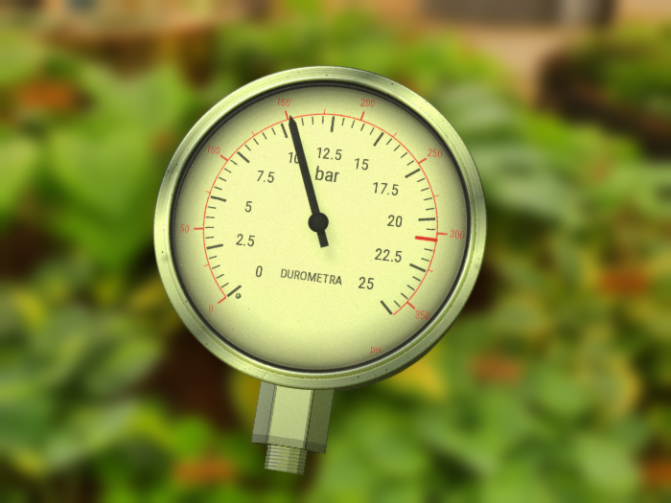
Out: value=10.5 unit=bar
